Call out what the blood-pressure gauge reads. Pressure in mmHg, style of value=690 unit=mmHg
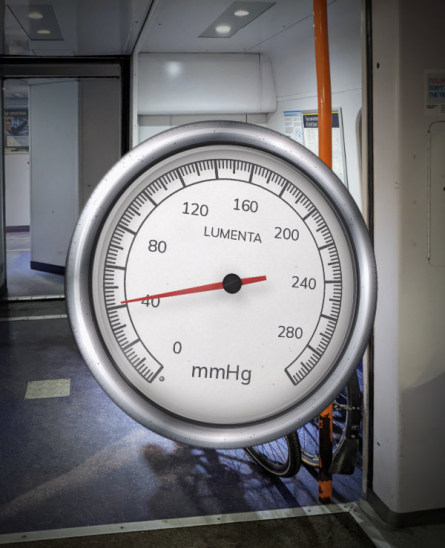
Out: value=42 unit=mmHg
